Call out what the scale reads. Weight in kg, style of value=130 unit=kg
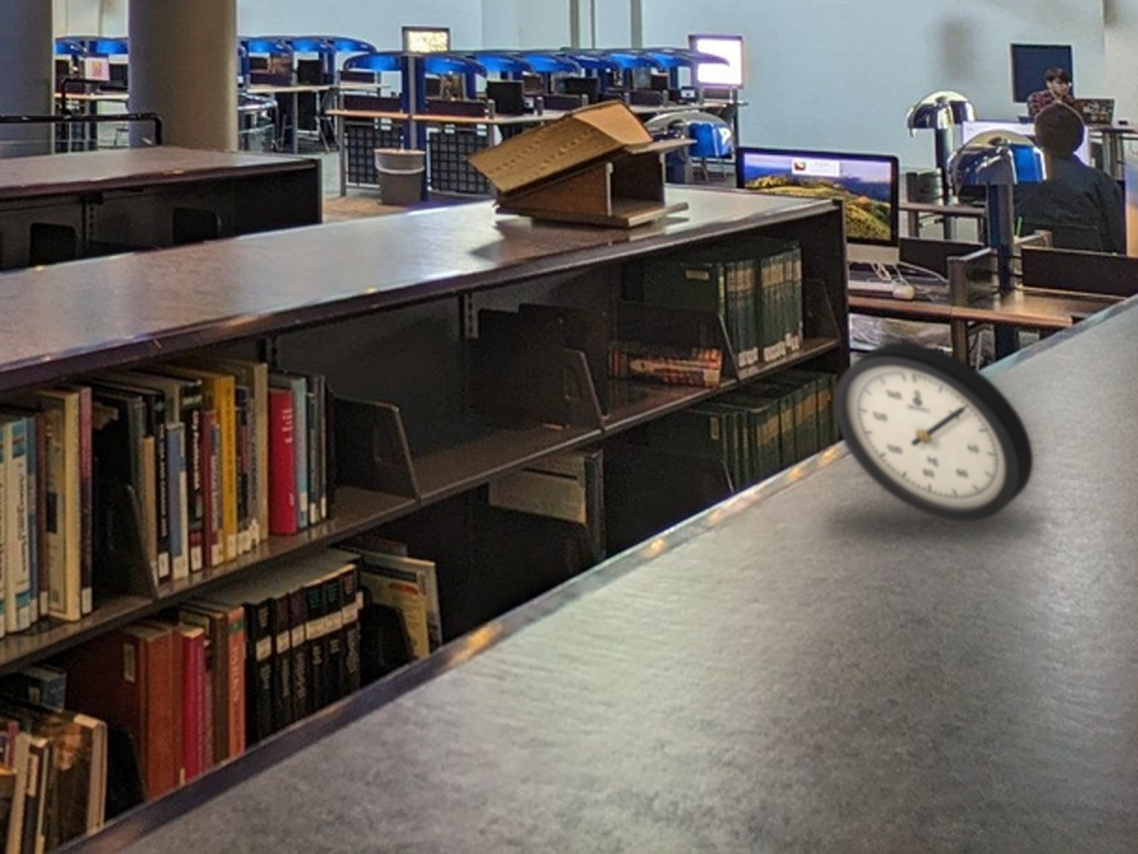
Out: value=20 unit=kg
